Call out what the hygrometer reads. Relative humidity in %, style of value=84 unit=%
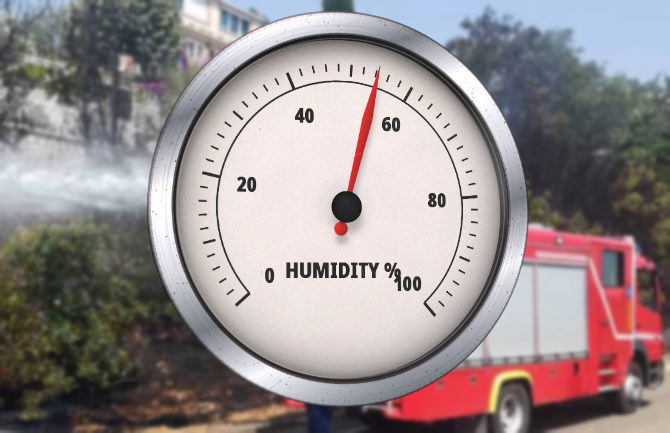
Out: value=54 unit=%
